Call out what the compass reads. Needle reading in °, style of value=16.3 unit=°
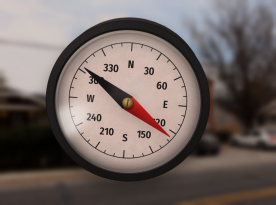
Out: value=125 unit=°
